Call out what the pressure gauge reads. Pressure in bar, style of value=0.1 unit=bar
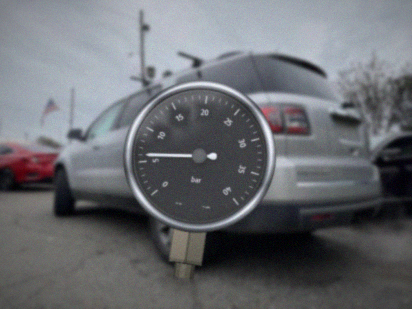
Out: value=6 unit=bar
